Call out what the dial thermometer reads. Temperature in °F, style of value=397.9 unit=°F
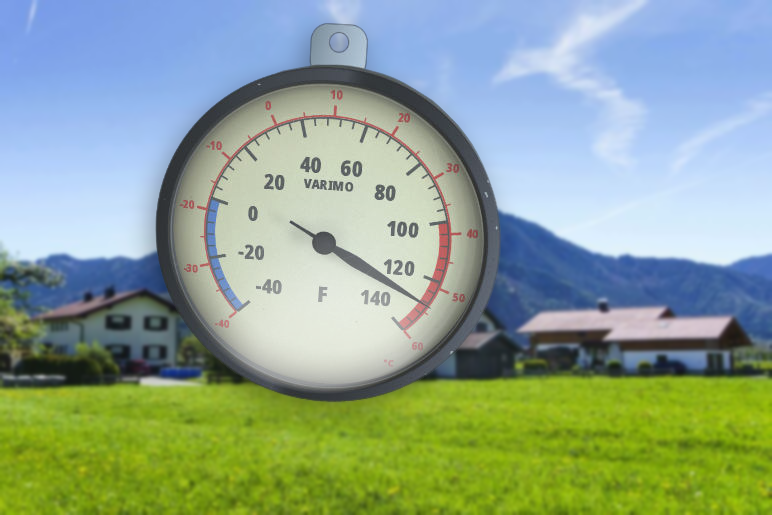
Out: value=128 unit=°F
